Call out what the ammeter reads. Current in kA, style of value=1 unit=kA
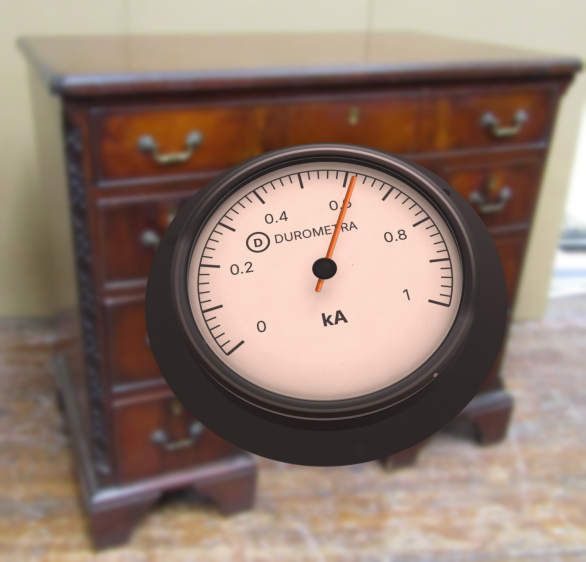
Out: value=0.62 unit=kA
